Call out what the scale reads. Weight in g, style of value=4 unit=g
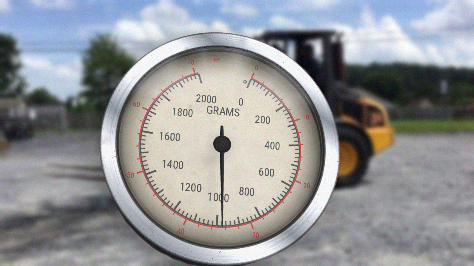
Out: value=980 unit=g
